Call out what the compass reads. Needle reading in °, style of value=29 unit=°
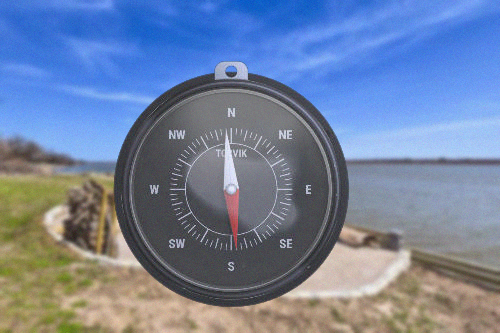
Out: value=175 unit=°
